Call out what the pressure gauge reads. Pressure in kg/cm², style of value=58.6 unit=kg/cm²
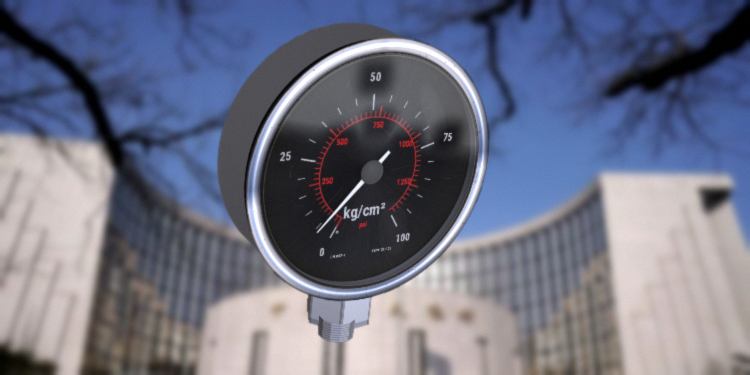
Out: value=5 unit=kg/cm²
